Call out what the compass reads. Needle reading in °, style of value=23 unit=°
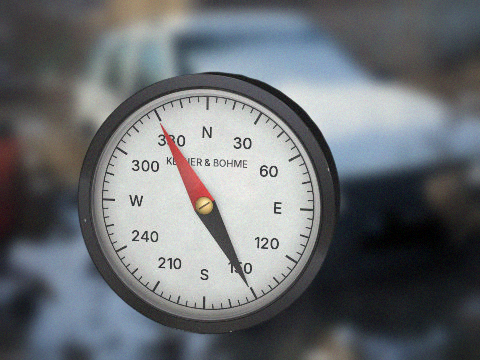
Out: value=330 unit=°
